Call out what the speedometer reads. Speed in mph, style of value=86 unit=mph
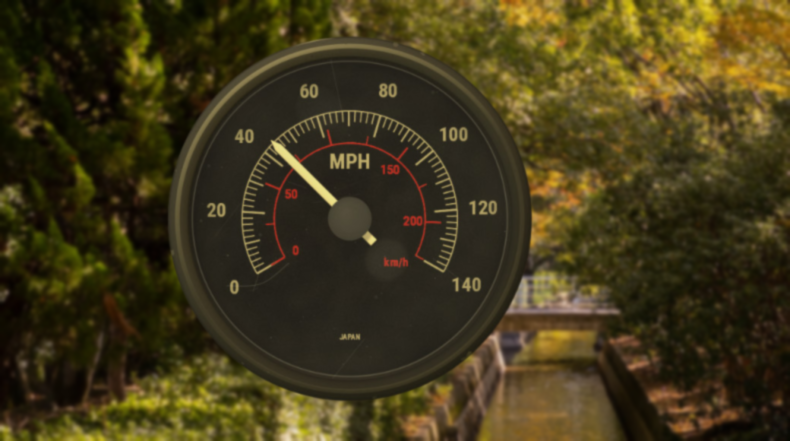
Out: value=44 unit=mph
